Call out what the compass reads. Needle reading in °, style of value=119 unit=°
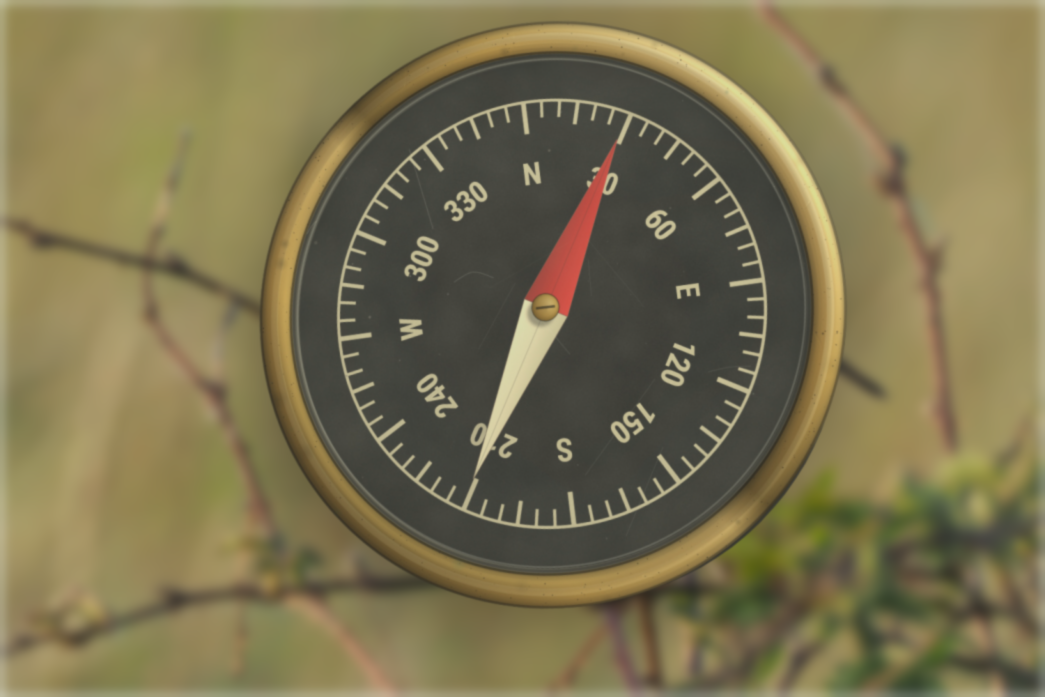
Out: value=30 unit=°
